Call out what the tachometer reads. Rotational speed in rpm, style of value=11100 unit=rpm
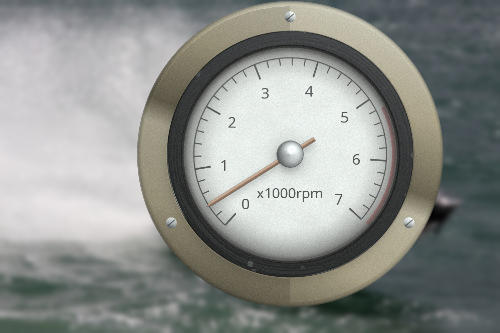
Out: value=400 unit=rpm
